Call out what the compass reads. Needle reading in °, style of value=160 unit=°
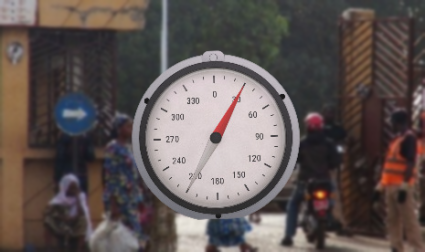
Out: value=30 unit=°
